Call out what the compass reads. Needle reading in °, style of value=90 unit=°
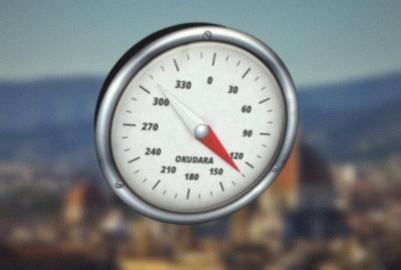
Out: value=130 unit=°
